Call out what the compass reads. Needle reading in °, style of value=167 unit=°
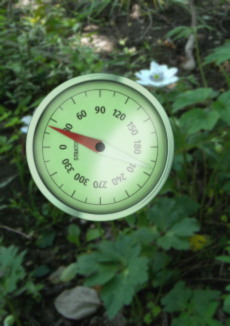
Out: value=22.5 unit=°
